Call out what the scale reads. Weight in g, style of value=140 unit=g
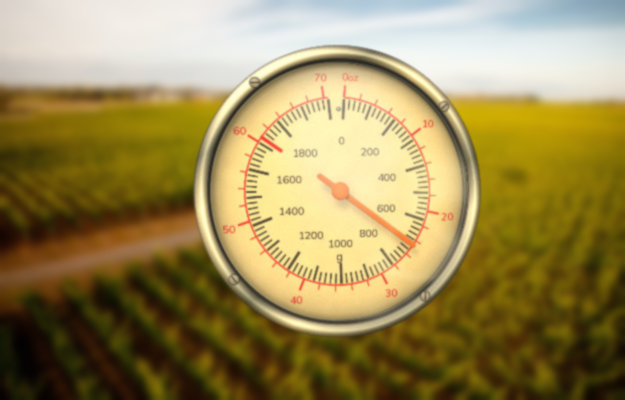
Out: value=700 unit=g
